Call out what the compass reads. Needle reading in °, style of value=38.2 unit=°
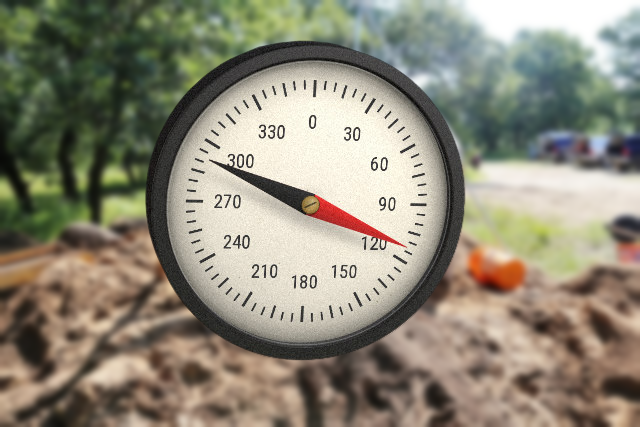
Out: value=112.5 unit=°
